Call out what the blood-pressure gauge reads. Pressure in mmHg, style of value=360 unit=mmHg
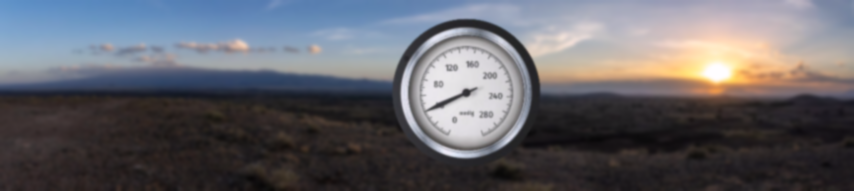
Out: value=40 unit=mmHg
